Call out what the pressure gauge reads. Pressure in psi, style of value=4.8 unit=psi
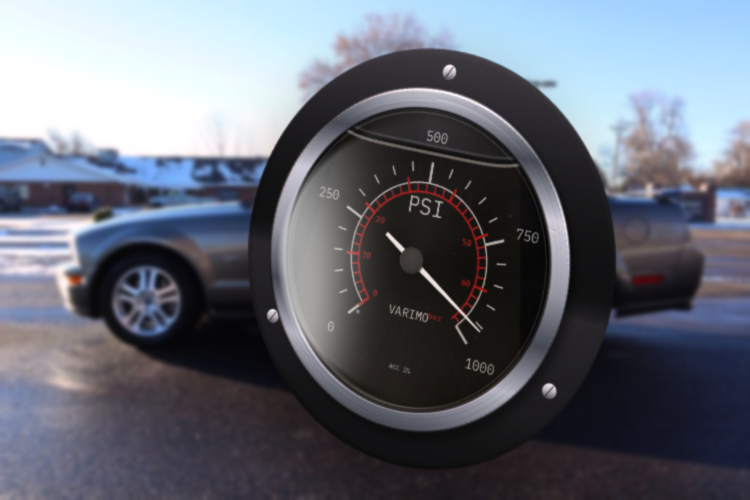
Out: value=950 unit=psi
